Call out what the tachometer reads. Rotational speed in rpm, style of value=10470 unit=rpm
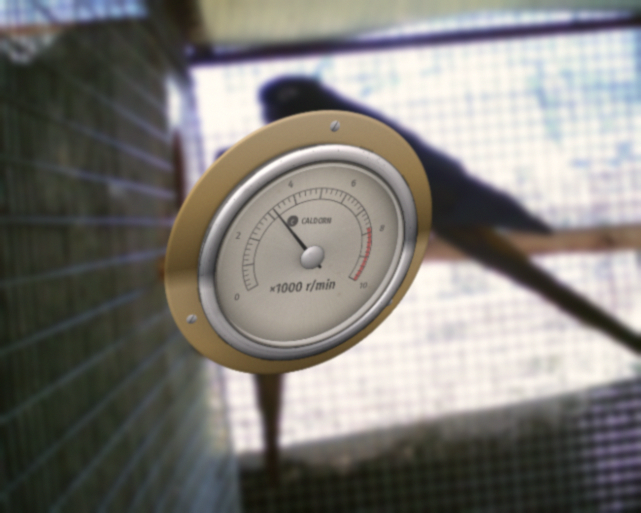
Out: value=3200 unit=rpm
